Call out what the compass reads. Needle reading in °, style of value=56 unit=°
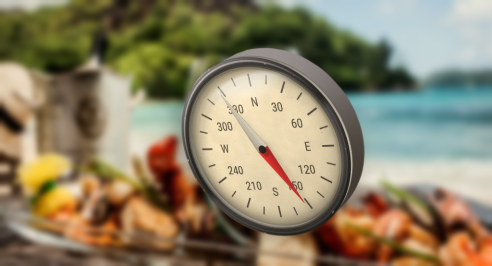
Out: value=150 unit=°
